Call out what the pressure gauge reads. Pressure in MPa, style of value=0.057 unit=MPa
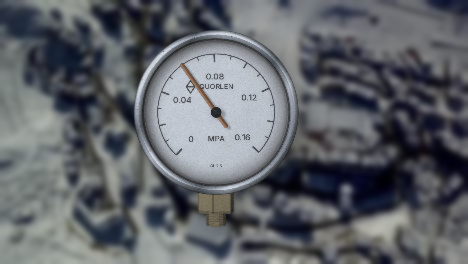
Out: value=0.06 unit=MPa
